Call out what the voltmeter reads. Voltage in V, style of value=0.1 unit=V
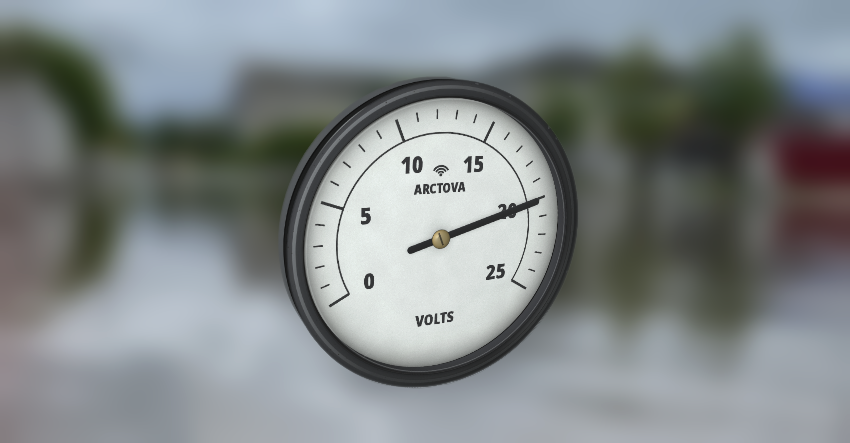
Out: value=20 unit=V
